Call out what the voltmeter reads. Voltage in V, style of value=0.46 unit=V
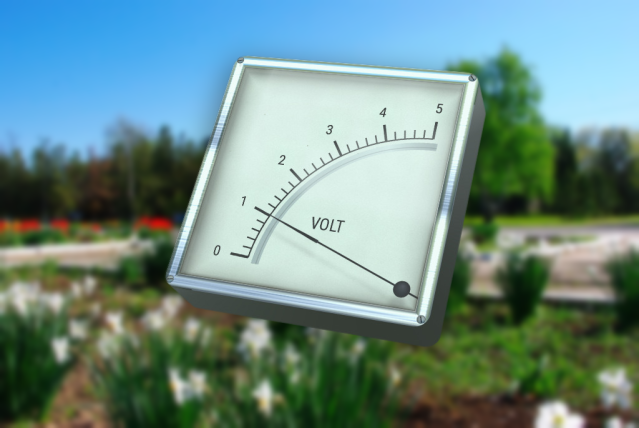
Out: value=1 unit=V
